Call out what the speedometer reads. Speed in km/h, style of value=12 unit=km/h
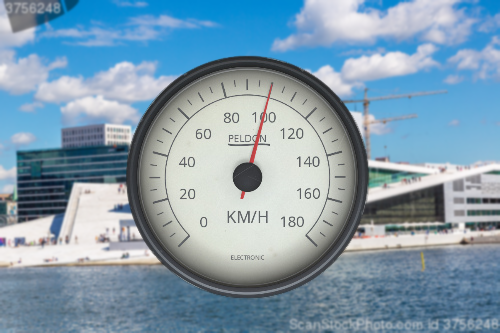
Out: value=100 unit=km/h
